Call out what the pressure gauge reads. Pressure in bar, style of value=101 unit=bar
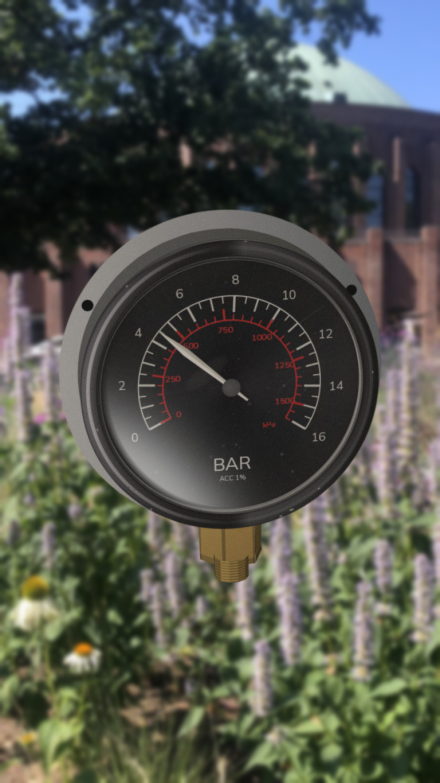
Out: value=4.5 unit=bar
